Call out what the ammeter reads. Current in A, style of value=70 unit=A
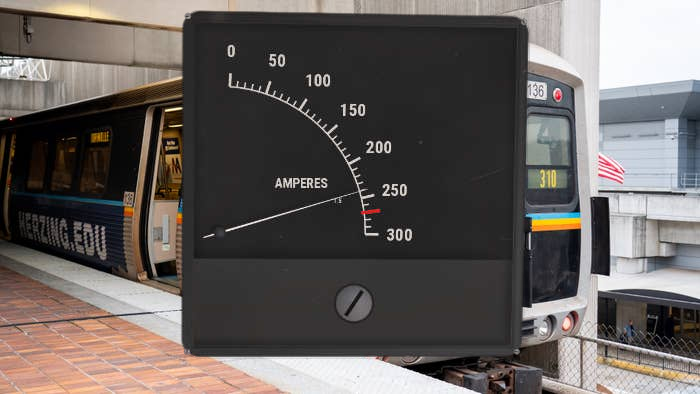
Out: value=240 unit=A
